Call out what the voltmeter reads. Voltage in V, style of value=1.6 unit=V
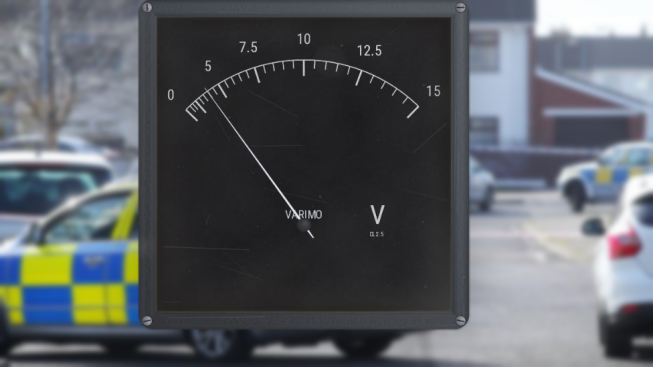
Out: value=4 unit=V
